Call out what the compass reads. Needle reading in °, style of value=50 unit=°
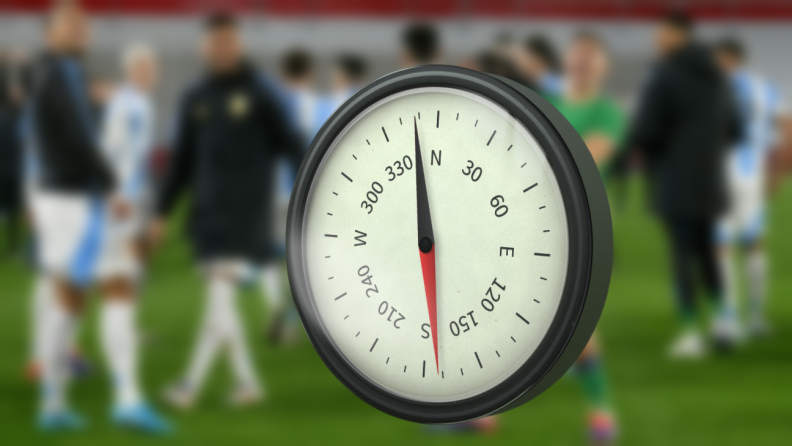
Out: value=170 unit=°
